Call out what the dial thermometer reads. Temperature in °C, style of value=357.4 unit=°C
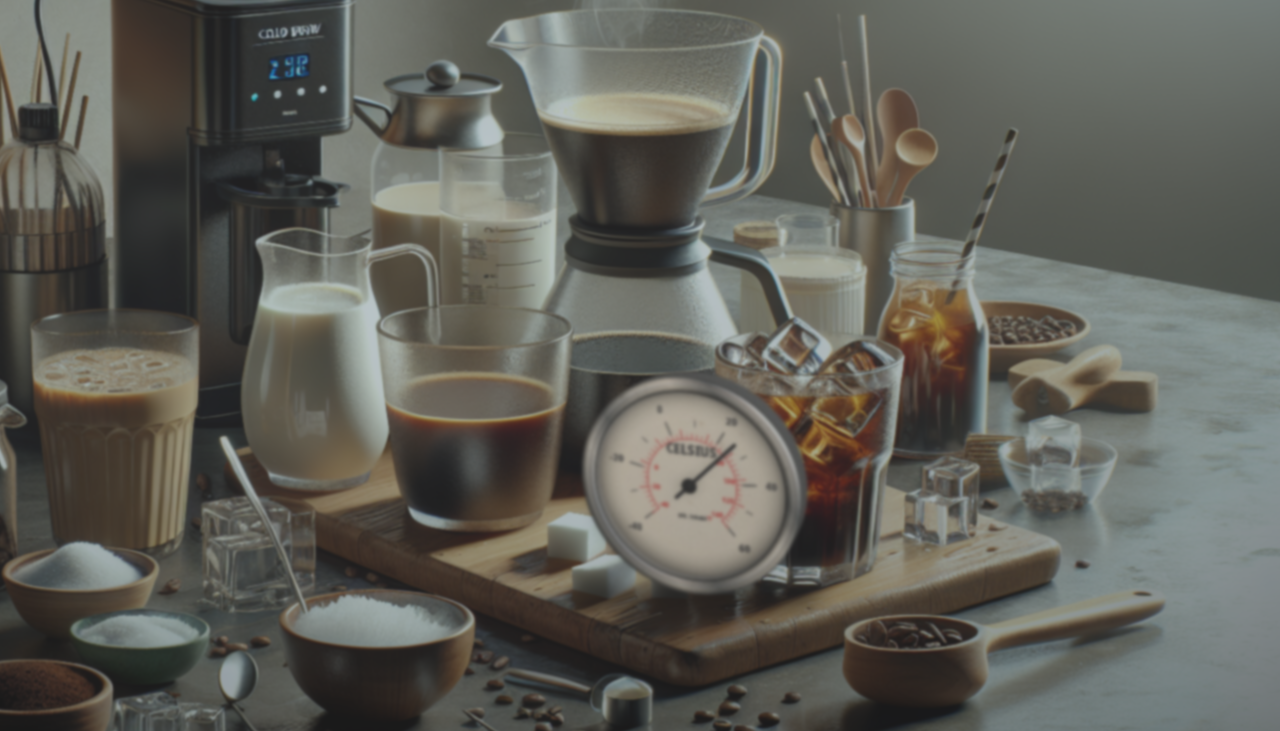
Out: value=25 unit=°C
